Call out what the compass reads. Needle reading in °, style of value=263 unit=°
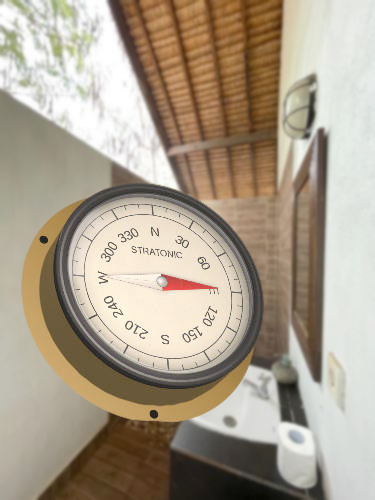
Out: value=90 unit=°
